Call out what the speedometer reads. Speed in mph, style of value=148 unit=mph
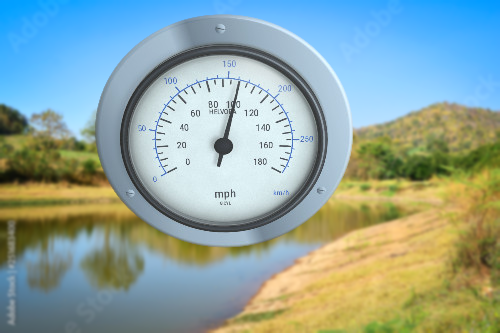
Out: value=100 unit=mph
